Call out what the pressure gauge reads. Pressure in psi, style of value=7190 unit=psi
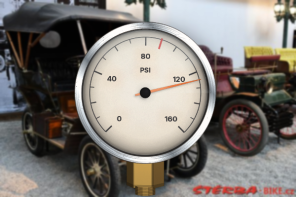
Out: value=125 unit=psi
